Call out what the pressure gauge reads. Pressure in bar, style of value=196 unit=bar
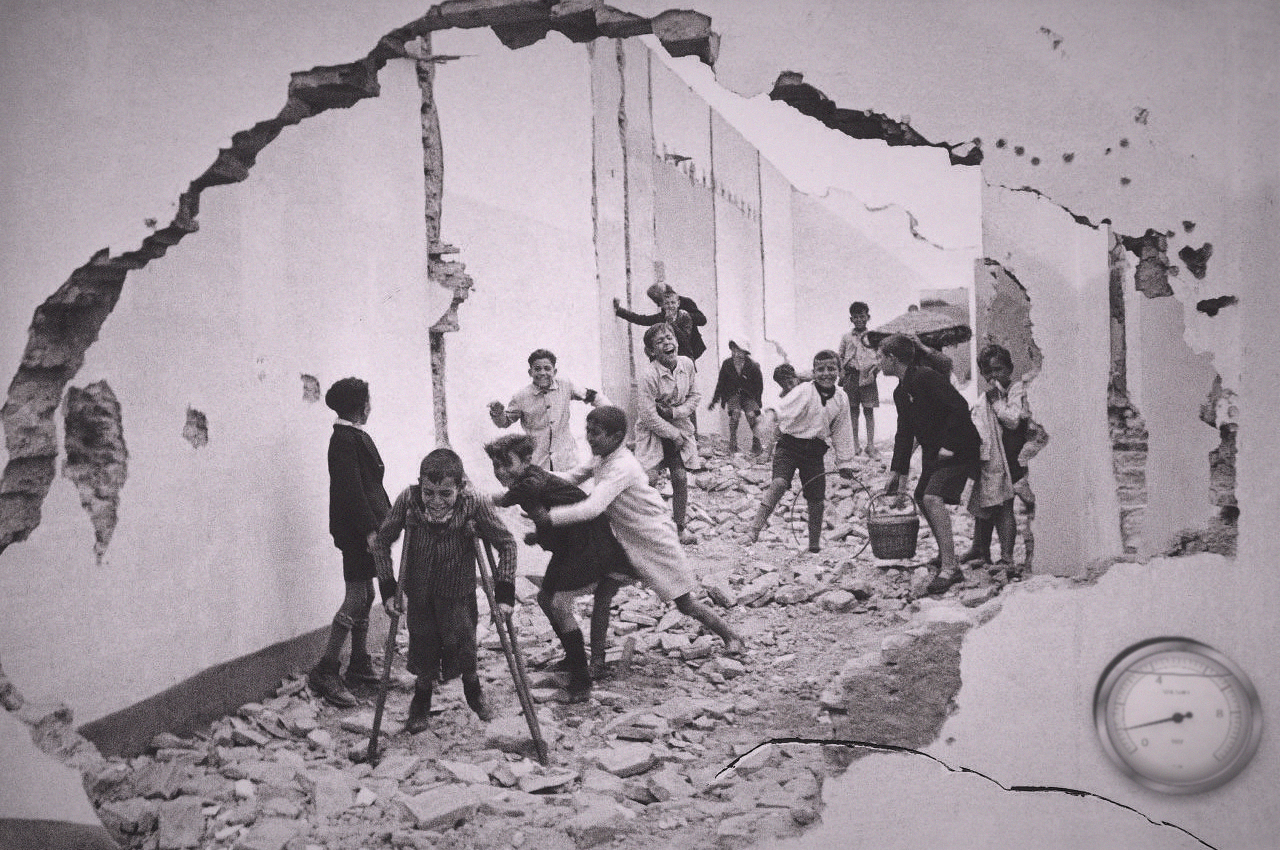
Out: value=1 unit=bar
